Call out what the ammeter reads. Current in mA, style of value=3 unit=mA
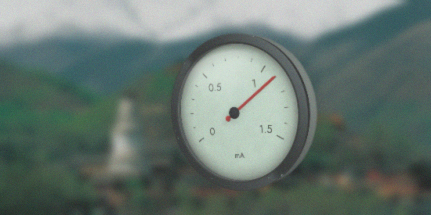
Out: value=1.1 unit=mA
